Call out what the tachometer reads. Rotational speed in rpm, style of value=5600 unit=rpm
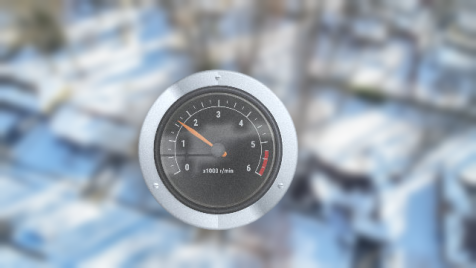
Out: value=1625 unit=rpm
